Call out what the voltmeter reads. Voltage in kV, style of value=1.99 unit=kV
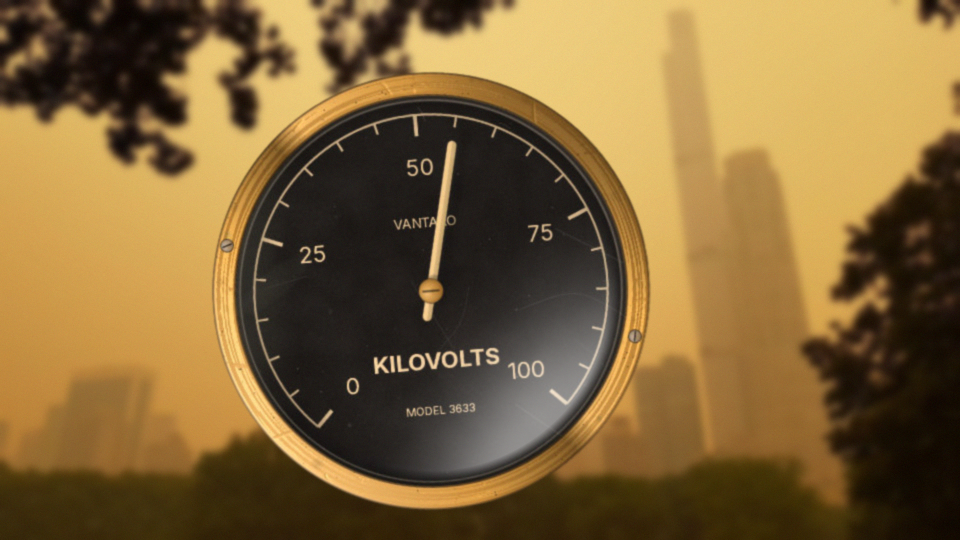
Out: value=55 unit=kV
